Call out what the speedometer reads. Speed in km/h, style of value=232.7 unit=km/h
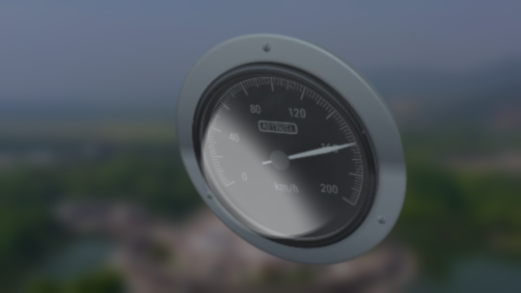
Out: value=160 unit=km/h
